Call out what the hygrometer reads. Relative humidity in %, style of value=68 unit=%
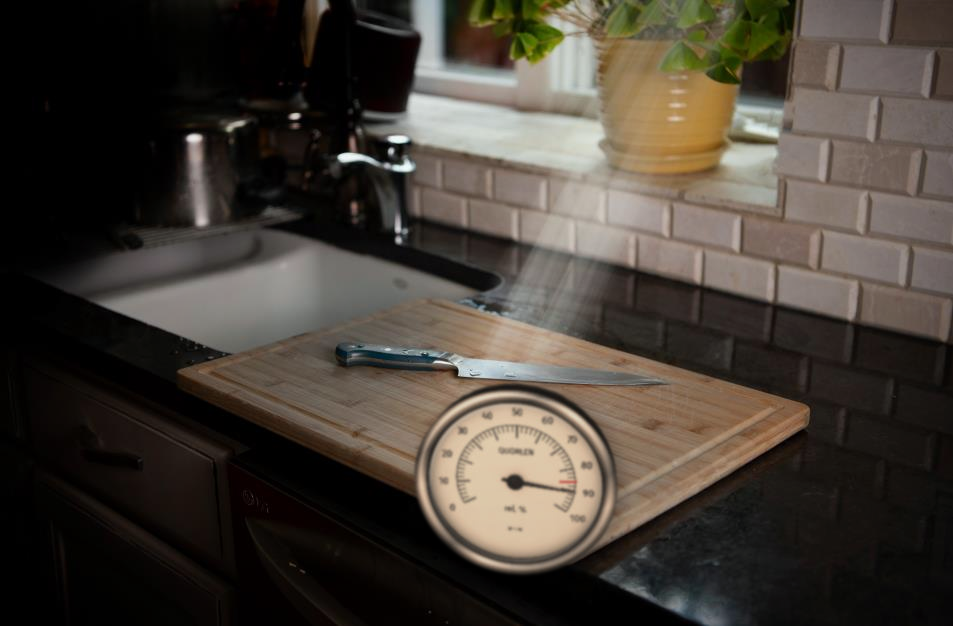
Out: value=90 unit=%
